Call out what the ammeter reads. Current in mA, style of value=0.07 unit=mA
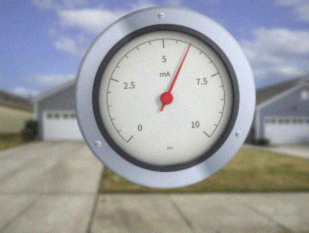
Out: value=6 unit=mA
